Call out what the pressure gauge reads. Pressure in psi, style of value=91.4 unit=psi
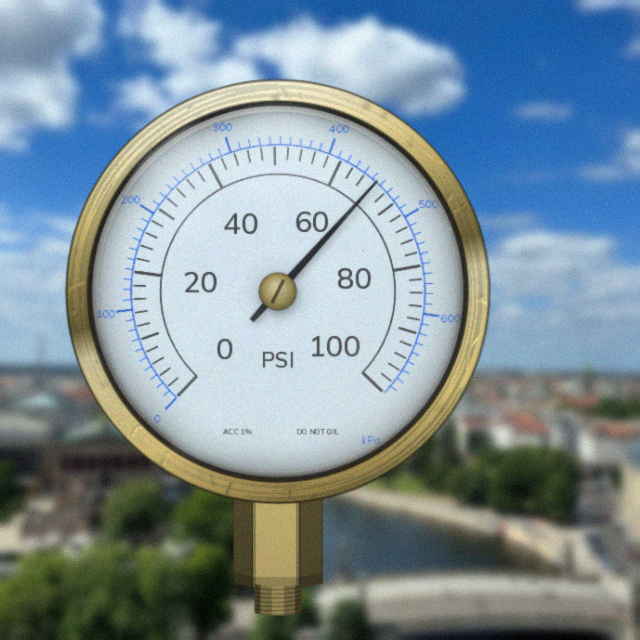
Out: value=66 unit=psi
